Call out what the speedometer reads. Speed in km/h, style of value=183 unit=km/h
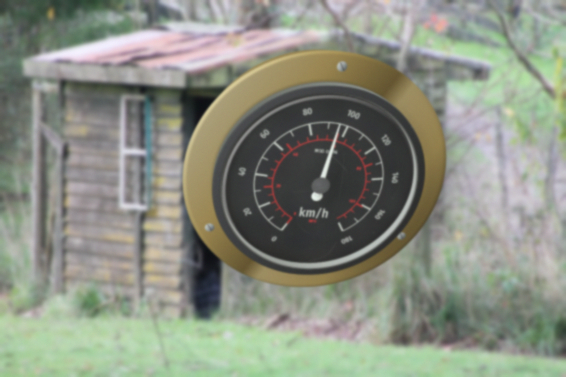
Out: value=95 unit=km/h
